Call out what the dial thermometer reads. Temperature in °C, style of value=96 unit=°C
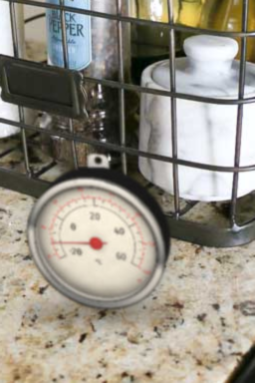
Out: value=-12 unit=°C
